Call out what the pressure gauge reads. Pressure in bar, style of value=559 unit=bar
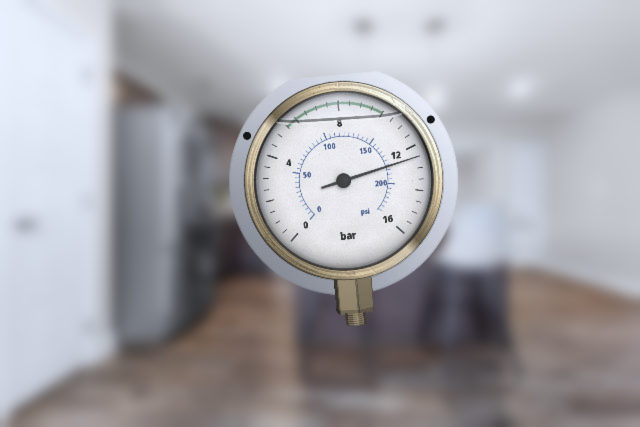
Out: value=12.5 unit=bar
